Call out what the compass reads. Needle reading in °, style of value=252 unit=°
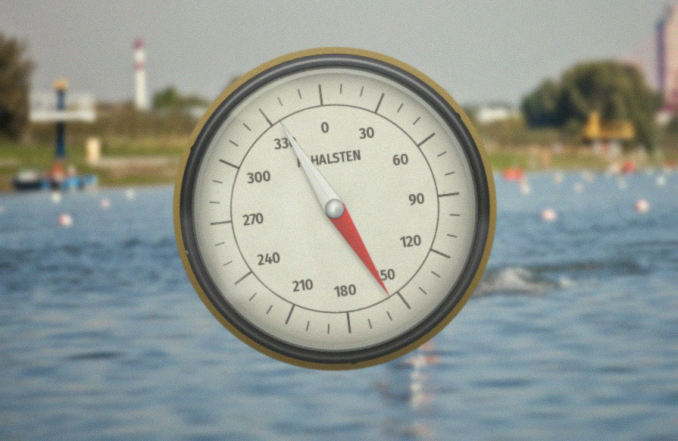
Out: value=155 unit=°
